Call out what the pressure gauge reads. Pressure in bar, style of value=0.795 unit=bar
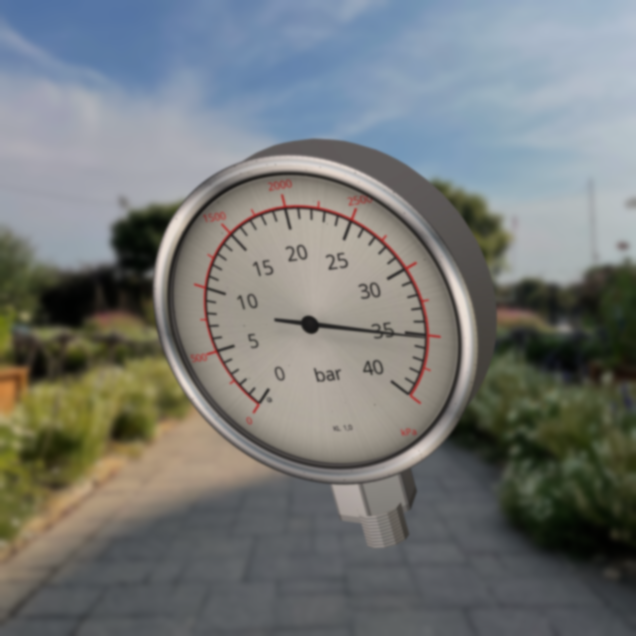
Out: value=35 unit=bar
